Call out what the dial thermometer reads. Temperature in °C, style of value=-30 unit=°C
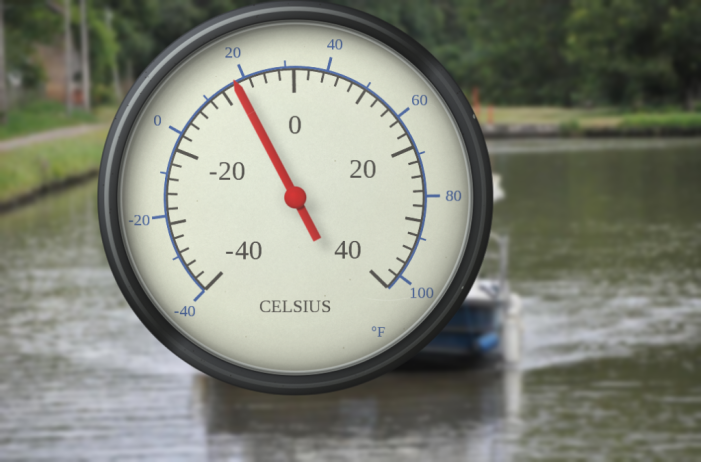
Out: value=-8 unit=°C
